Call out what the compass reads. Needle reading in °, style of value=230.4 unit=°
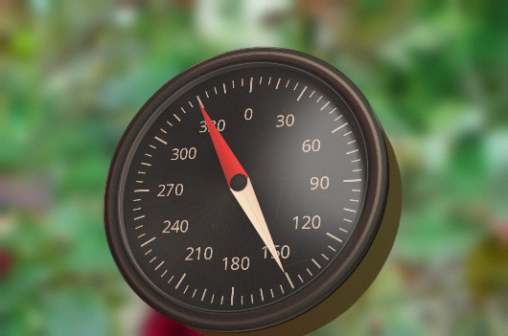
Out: value=330 unit=°
